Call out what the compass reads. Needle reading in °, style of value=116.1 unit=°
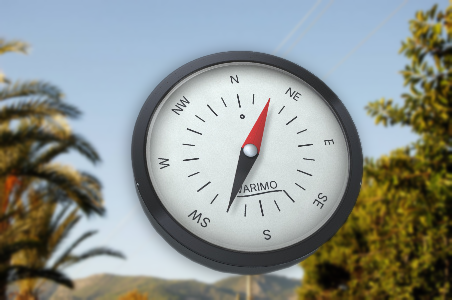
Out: value=30 unit=°
